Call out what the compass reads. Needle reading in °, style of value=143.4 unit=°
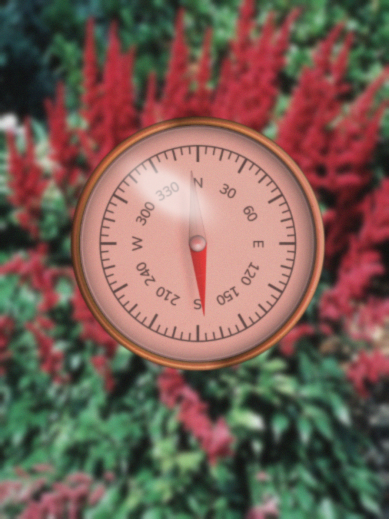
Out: value=175 unit=°
